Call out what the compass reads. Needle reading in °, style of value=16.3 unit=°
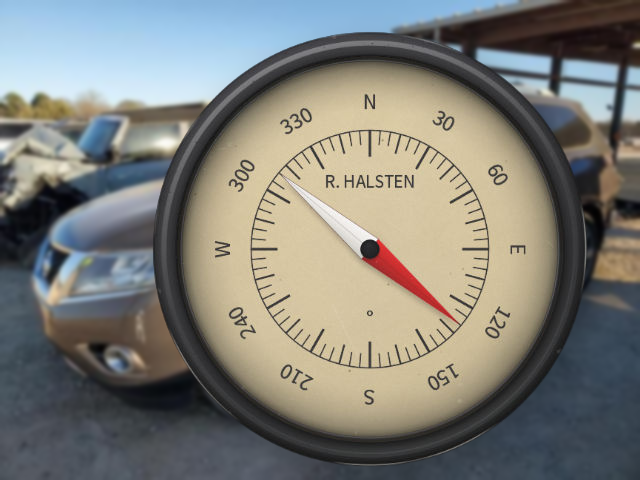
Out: value=130 unit=°
